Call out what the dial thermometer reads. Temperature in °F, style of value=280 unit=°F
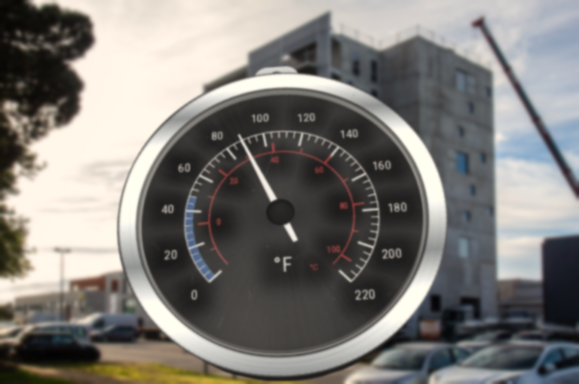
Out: value=88 unit=°F
